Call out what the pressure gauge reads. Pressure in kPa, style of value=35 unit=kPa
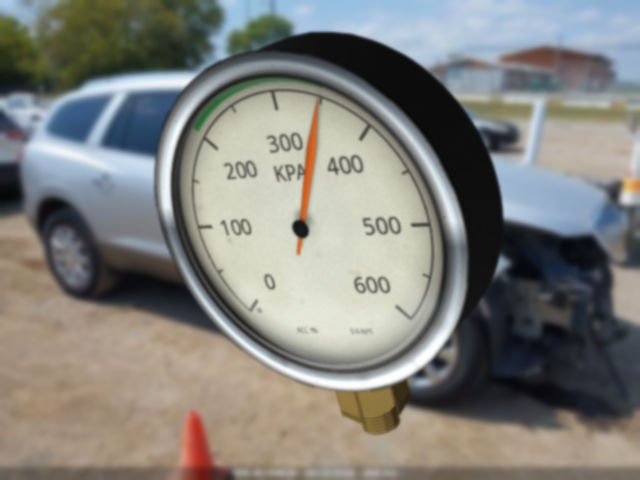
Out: value=350 unit=kPa
